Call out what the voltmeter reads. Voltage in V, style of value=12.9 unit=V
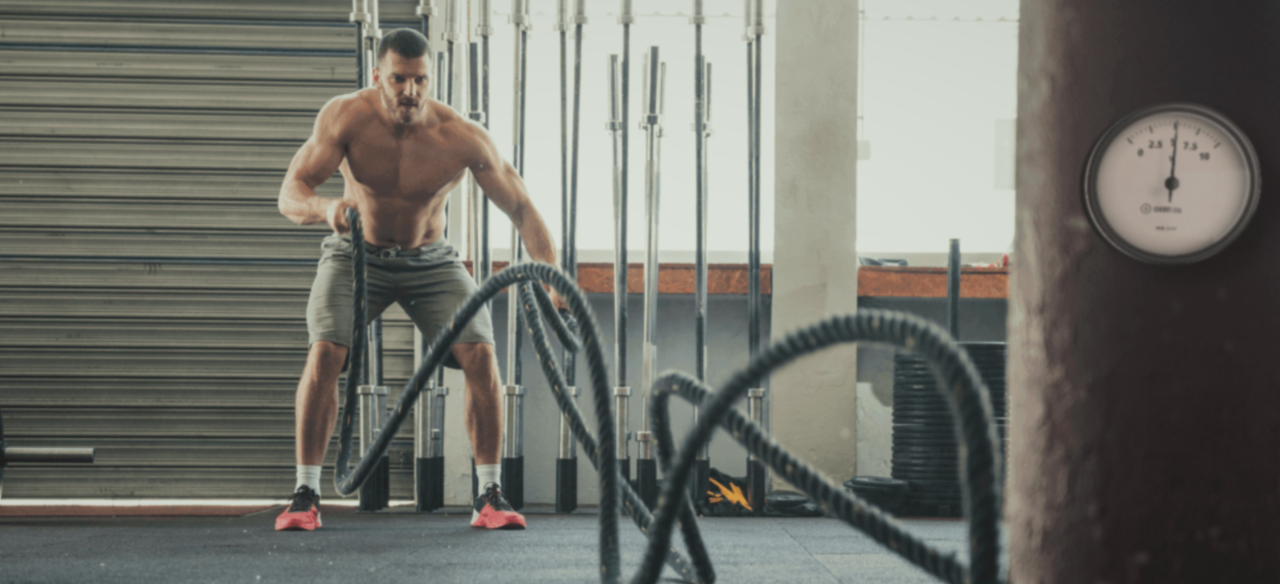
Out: value=5 unit=V
